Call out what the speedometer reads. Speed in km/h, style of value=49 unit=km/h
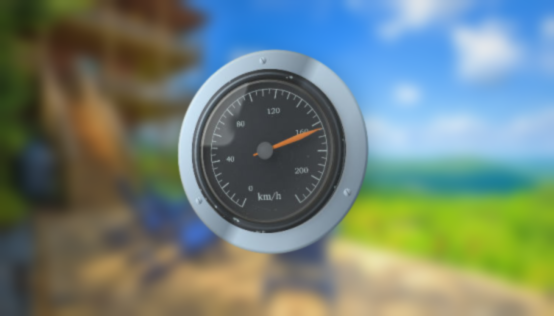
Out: value=165 unit=km/h
